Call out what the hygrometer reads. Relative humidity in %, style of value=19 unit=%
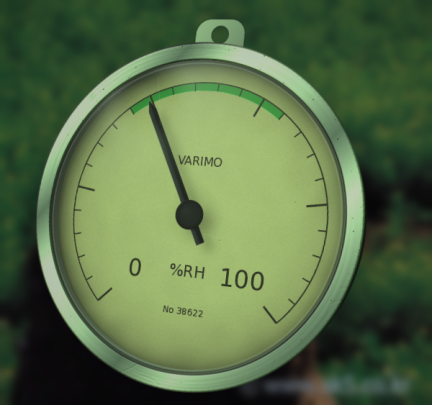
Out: value=40 unit=%
